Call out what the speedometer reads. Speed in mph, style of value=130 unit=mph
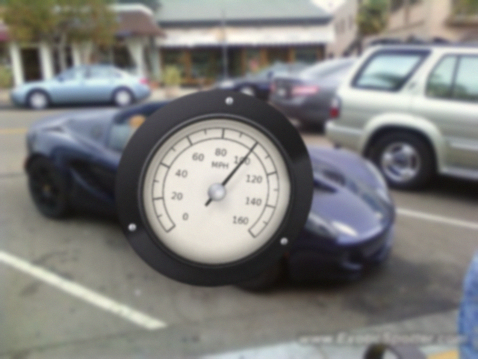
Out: value=100 unit=mph
